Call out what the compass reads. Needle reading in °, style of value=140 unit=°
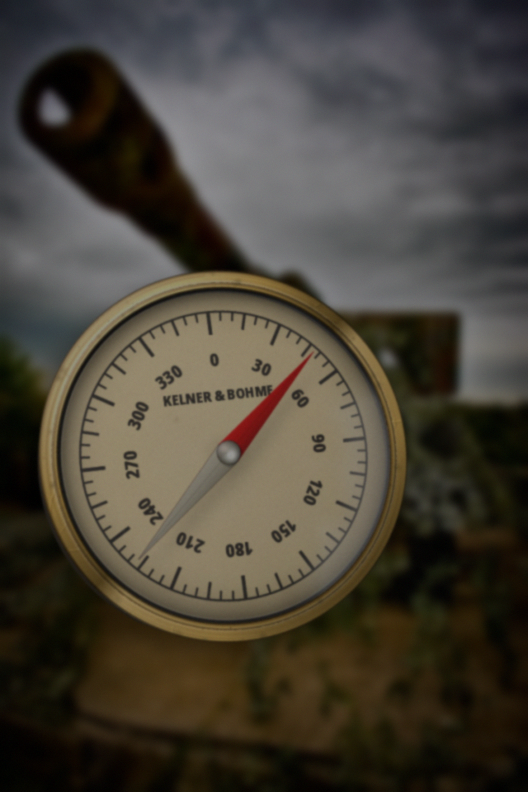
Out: value=47.5 unit=°
